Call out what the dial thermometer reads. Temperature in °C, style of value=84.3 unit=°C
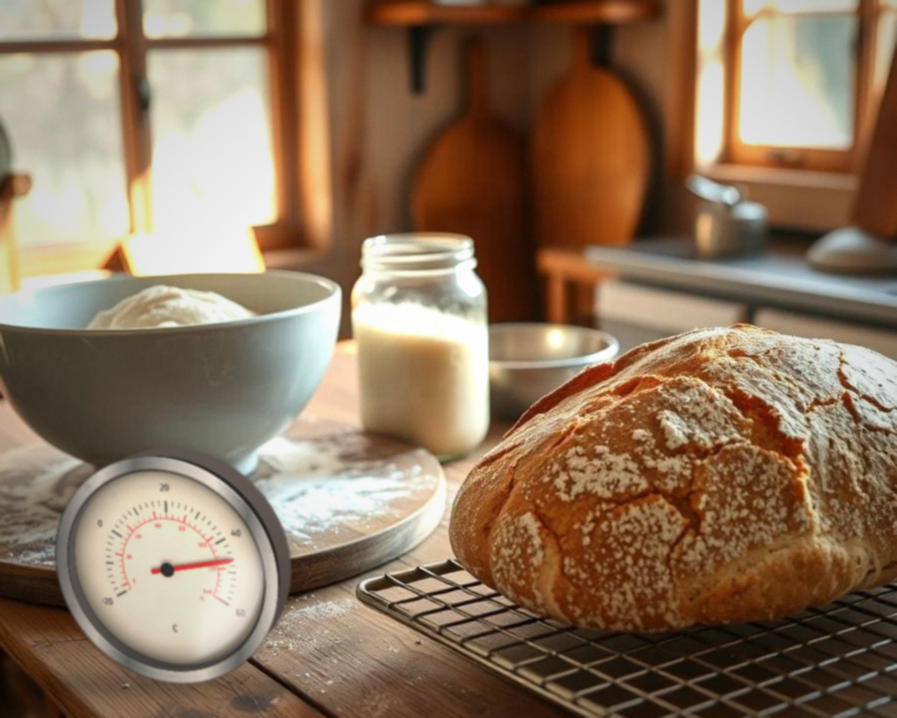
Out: value=46 unit=°C
